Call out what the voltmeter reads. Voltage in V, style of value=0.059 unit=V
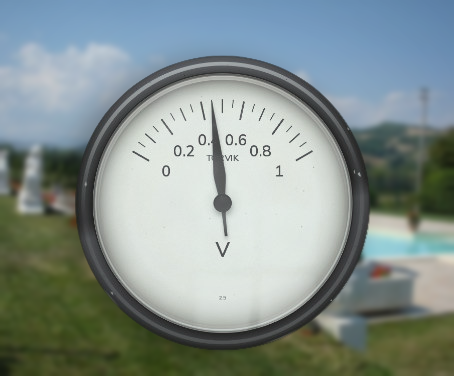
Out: value=0.45 unit=V
